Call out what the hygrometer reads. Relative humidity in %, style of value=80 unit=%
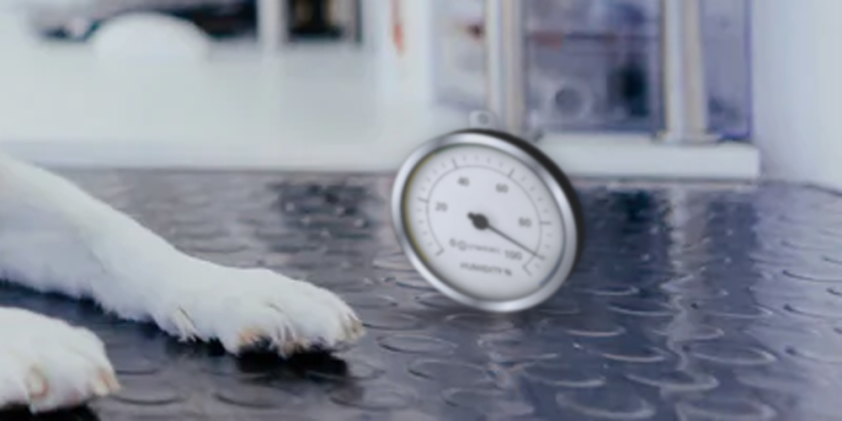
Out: value=92 unit=%
